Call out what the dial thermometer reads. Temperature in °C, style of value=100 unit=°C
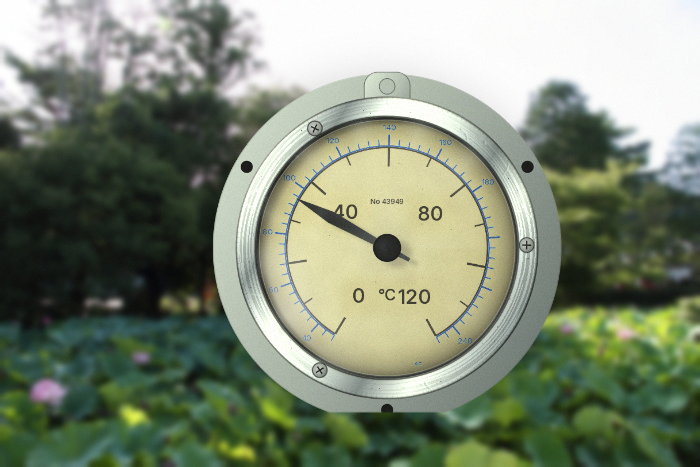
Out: value=35 unit=°C
